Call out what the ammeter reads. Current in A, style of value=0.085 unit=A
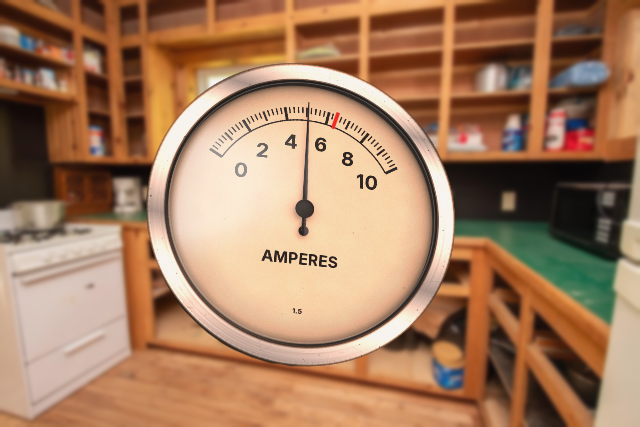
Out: value=5 unit=A
